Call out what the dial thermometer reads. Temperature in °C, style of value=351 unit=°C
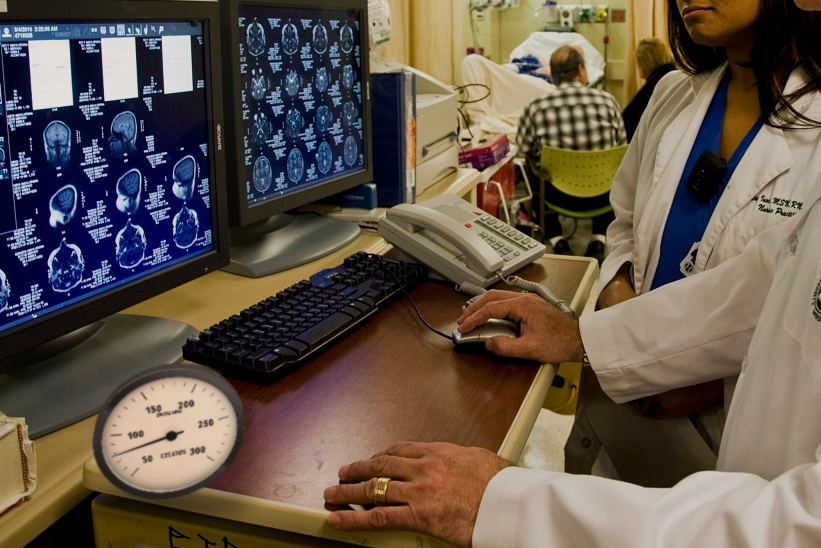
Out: value=80 unit=°C
